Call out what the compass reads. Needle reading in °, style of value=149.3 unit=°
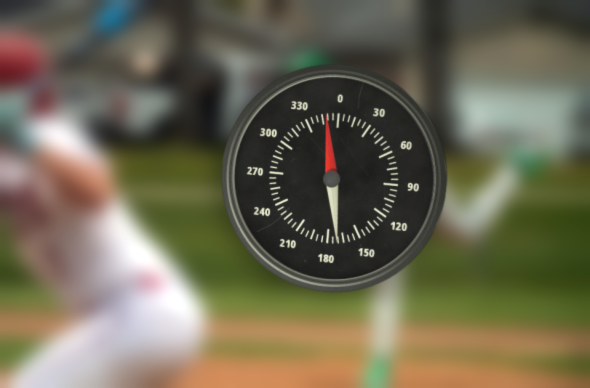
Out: value=350 unit=°
